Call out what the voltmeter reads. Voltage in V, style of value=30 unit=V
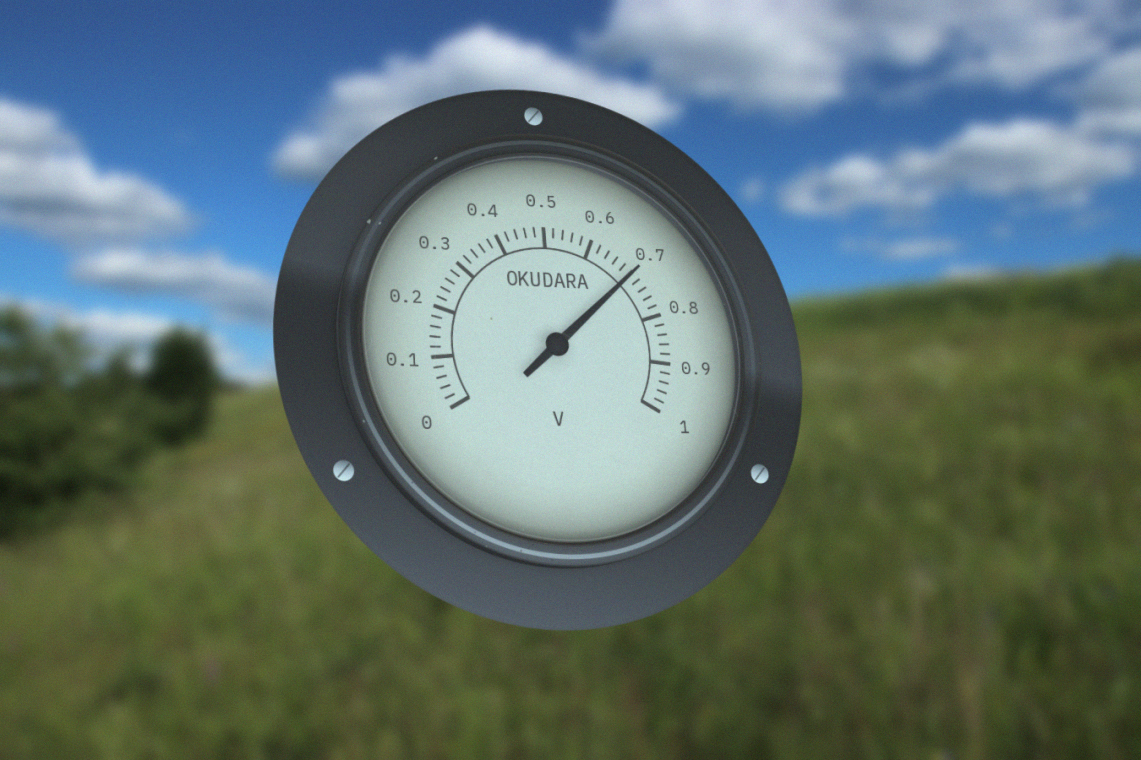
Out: value=0.7 unit=V
